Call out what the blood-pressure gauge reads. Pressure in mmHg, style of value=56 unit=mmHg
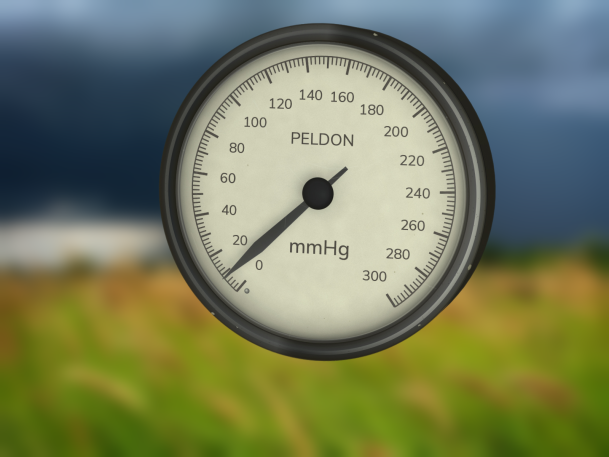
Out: value=8 unit=mmHg
